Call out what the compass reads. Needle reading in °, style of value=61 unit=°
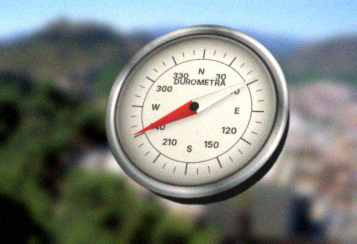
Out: value=240 unit=°
